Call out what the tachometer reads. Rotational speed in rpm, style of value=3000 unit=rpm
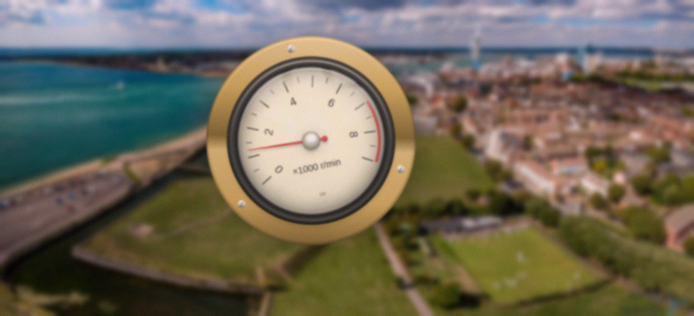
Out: value=1250 unit=rpm
